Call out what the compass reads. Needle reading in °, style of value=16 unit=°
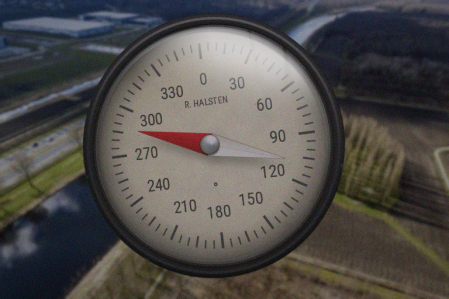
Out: value=287.5 unit=°
